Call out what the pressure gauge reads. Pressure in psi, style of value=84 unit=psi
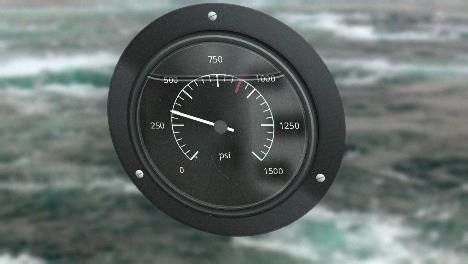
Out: value=350 unit=psi
